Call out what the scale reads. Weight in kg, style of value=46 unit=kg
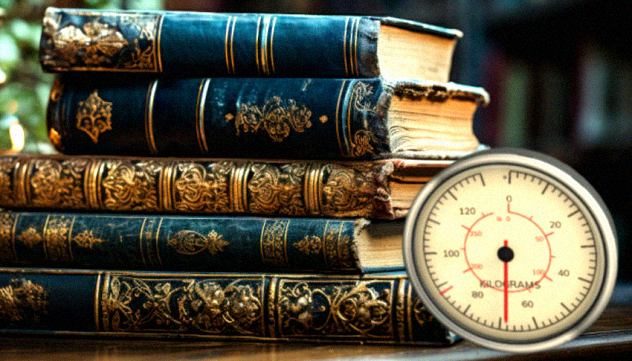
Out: value=68 unit=kg
